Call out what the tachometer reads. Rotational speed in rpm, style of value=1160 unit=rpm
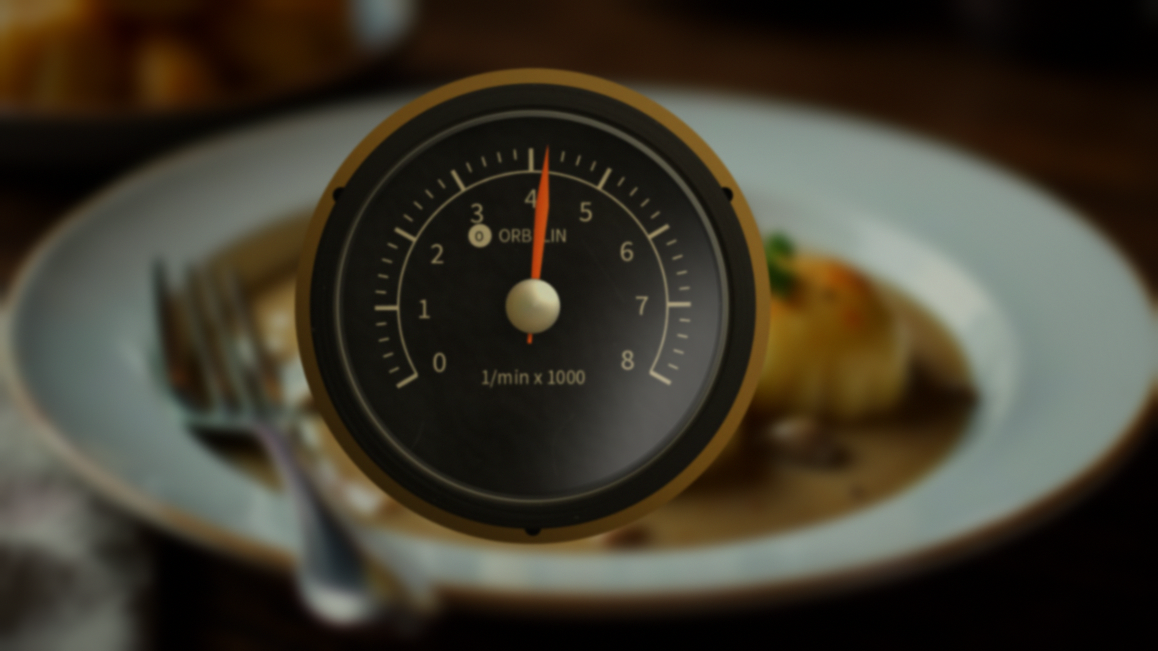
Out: value=4200 unit=rpm
